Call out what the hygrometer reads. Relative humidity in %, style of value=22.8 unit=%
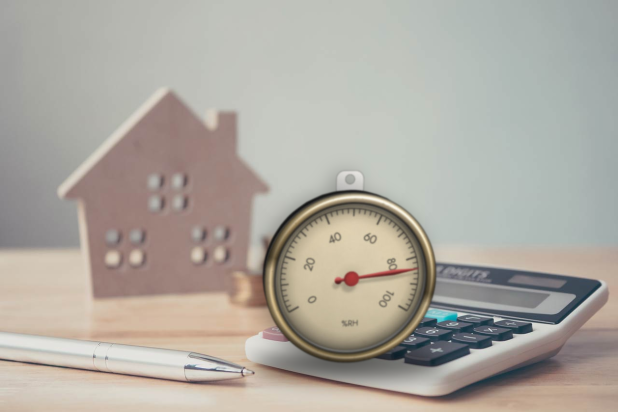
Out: value=84 unit=%
